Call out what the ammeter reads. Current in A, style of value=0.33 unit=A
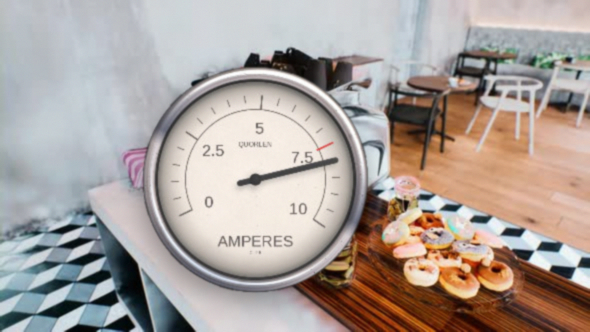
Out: value=8 unit=A
